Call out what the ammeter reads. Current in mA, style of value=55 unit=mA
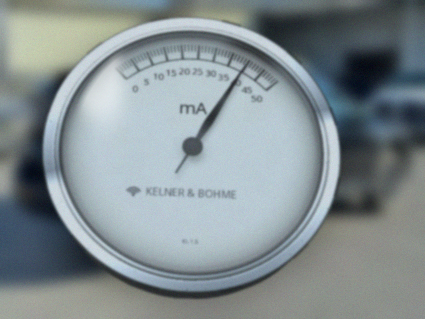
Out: value=40 unit=mA
